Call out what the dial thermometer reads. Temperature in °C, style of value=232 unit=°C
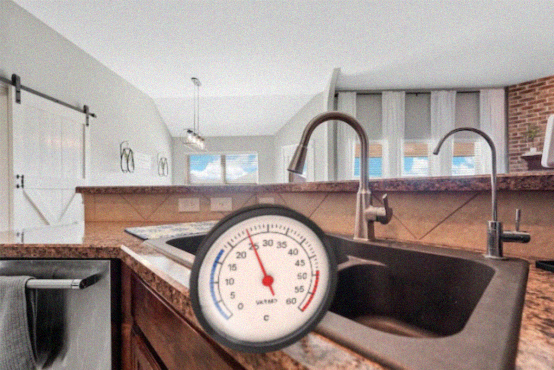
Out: value=25 unit=°C
